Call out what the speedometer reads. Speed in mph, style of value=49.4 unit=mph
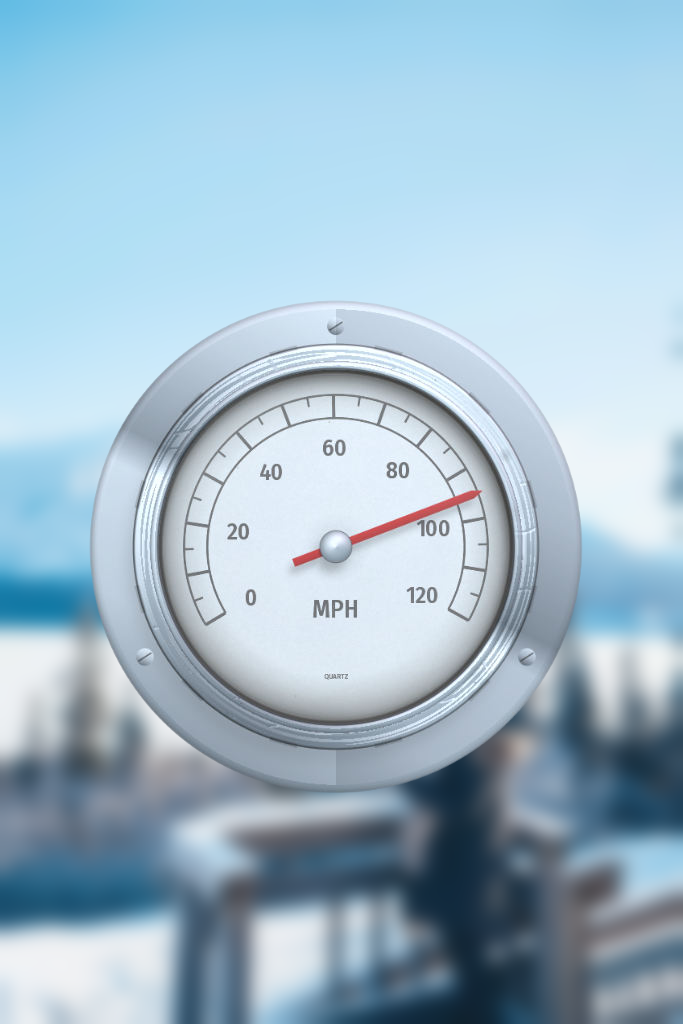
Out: value=95 unit=mph
